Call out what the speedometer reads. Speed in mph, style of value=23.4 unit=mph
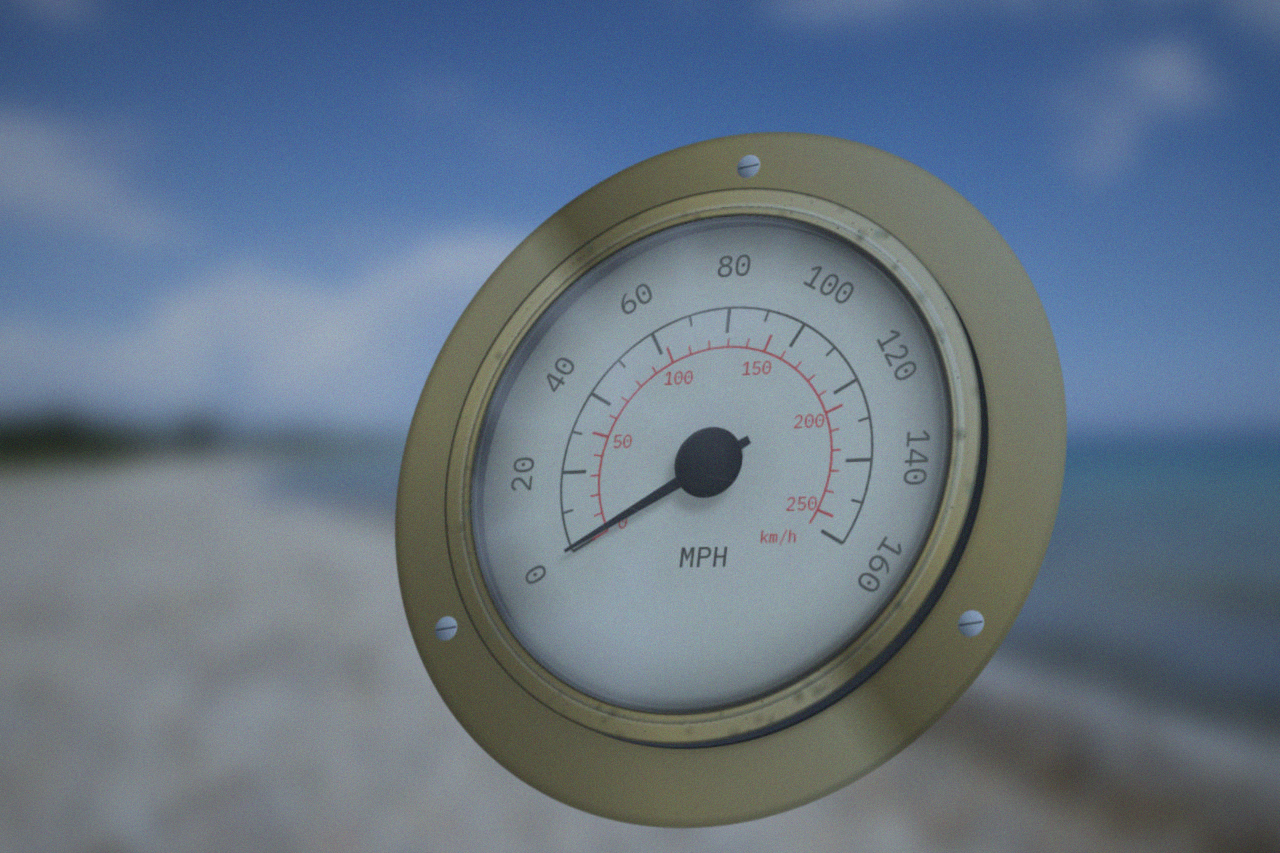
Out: value=0 unit=mph
